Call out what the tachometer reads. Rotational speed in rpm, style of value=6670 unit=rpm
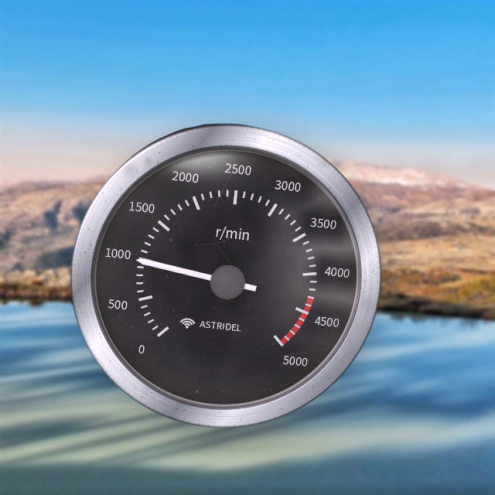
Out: value=1000 unit=rpm
